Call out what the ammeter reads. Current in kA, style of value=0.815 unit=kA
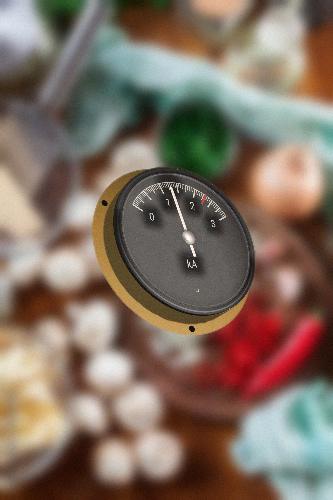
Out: value=1.25 unit=kA
